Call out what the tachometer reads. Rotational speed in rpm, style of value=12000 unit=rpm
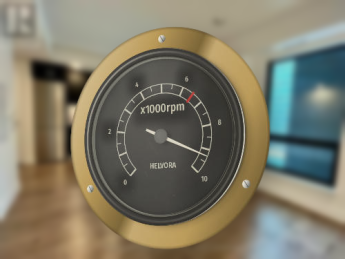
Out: value=9250 unit=rpm
